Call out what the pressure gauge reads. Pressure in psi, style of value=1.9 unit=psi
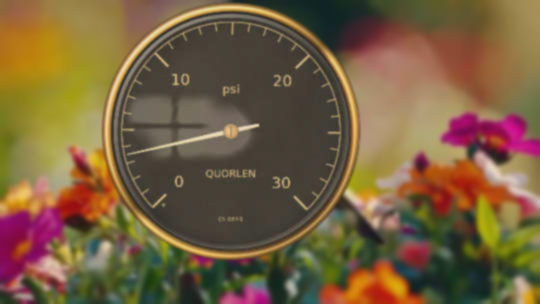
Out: value=3.5 unit=psi
